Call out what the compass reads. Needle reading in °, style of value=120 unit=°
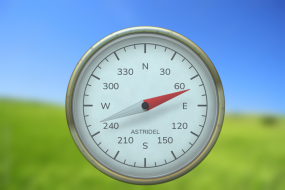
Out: value=70 unit=°
